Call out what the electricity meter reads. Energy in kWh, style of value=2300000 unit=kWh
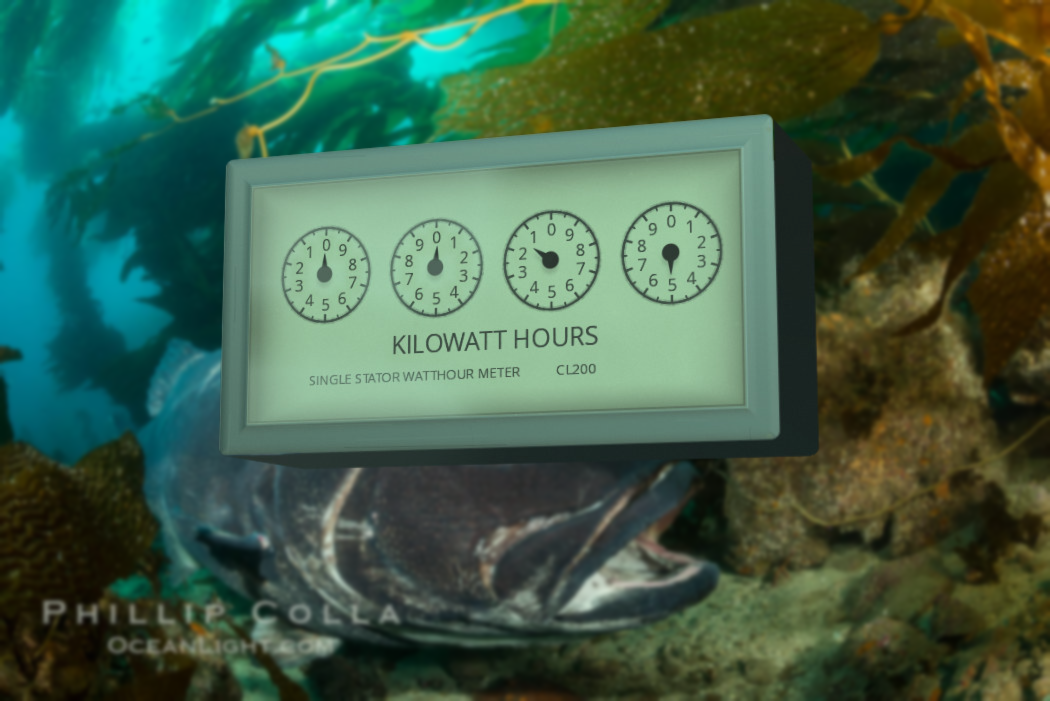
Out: value=15 unit=kWh
